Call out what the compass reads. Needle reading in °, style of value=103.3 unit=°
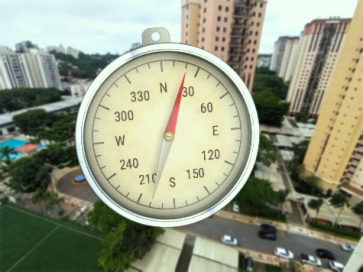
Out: value=20 unit=°
